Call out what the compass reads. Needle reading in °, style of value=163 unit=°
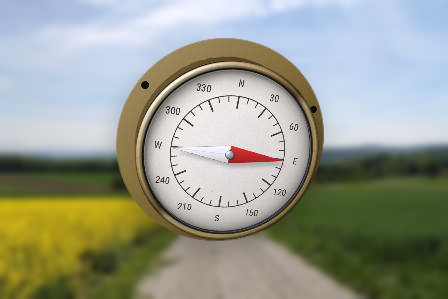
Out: value=90 unit=°
